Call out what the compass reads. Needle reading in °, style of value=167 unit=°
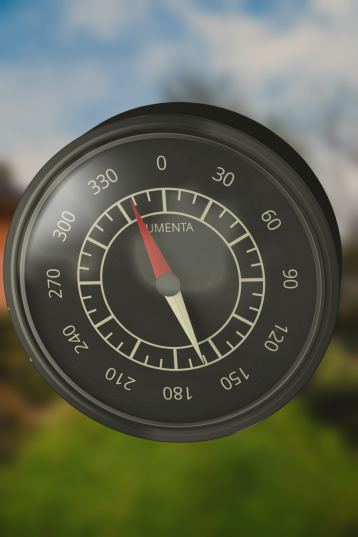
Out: value=340 unit=°
